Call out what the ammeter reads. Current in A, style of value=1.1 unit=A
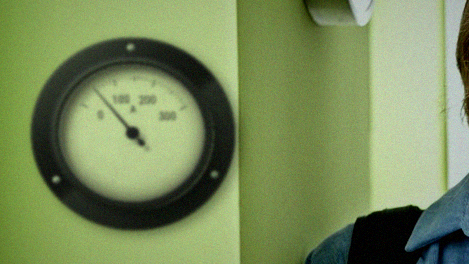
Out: value=50 unit=A
